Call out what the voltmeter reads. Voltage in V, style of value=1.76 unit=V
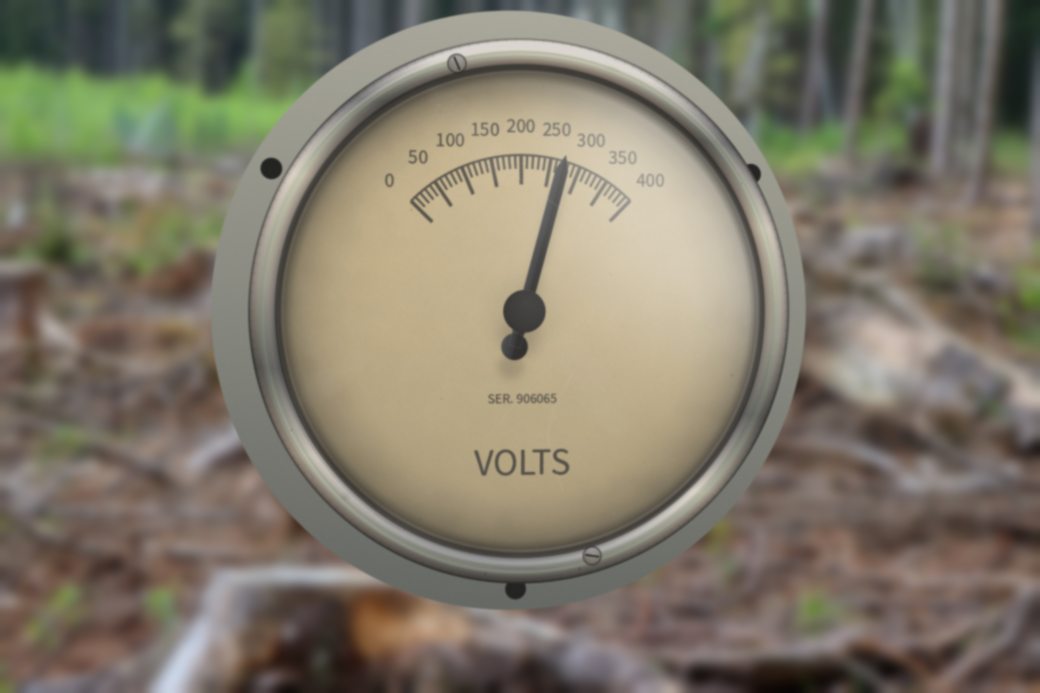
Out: value=270 unit=V
